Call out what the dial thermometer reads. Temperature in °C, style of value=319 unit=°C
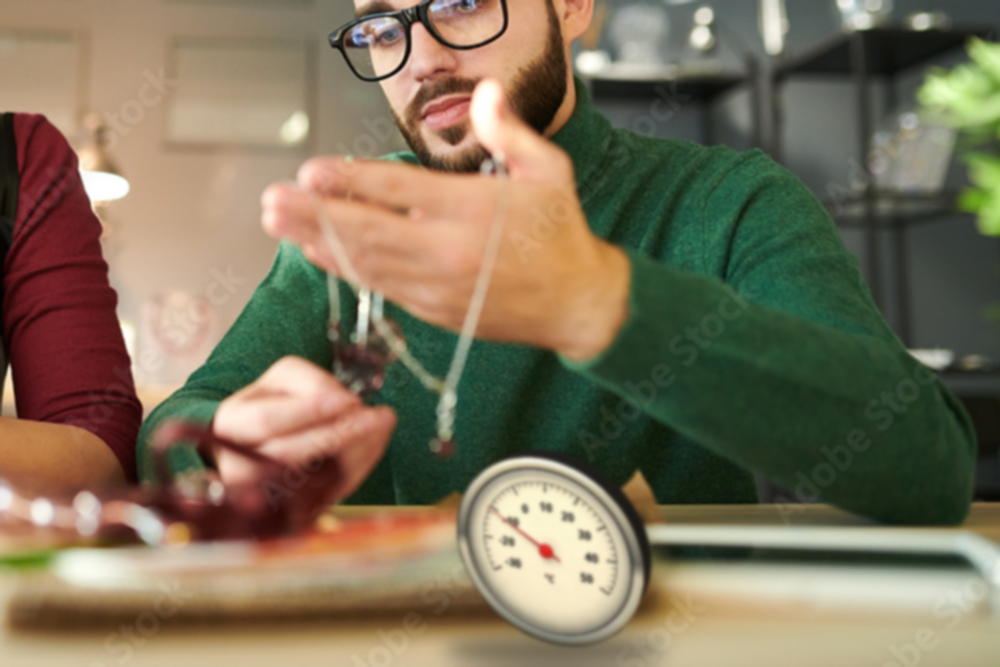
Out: value=-10 unit=°C
